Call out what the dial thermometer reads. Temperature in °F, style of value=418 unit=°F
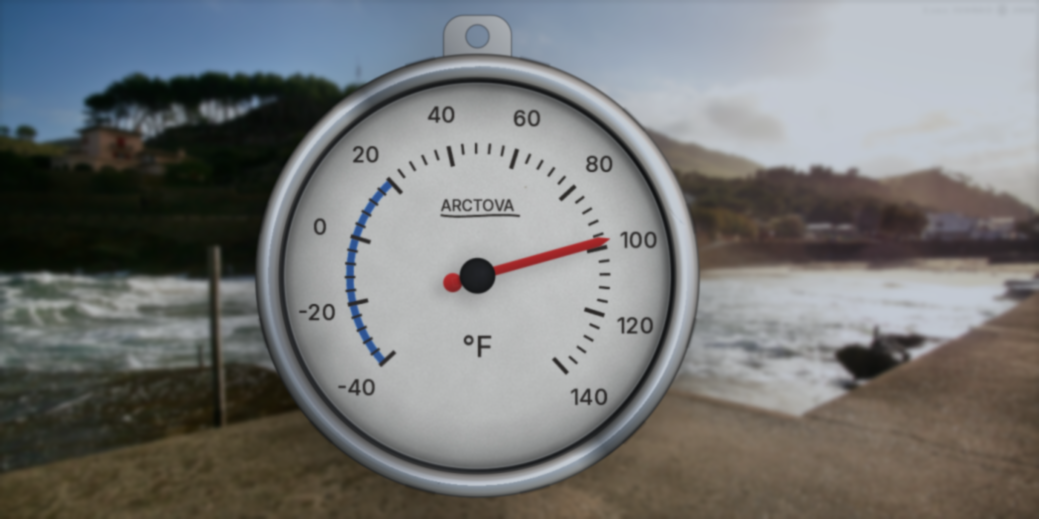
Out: value=98 unit=°F
